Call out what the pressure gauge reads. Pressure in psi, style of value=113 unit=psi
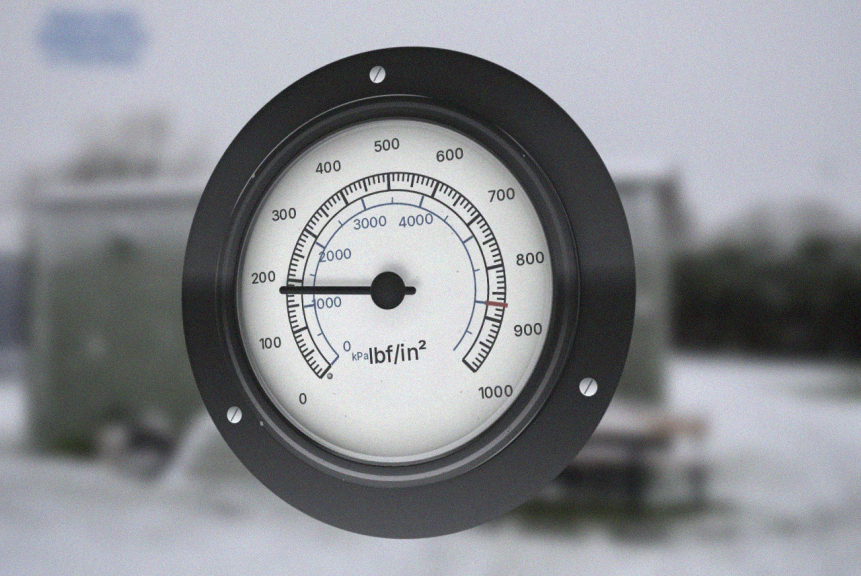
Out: value=180 unit=psi
